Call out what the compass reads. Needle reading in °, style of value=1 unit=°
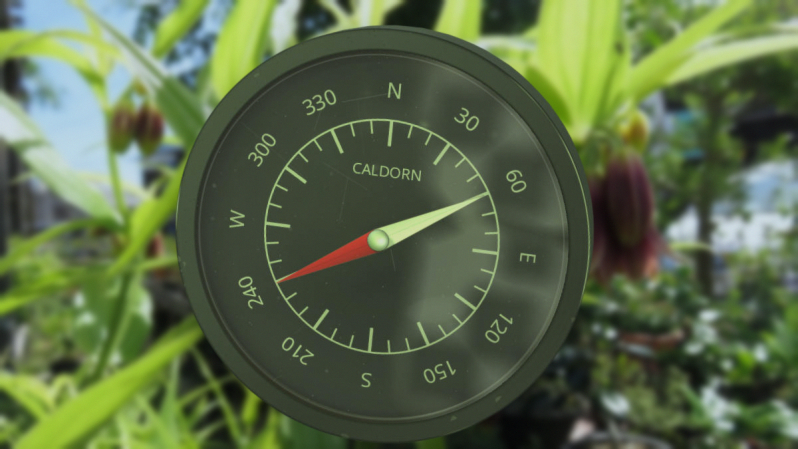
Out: value=240 unit=°
